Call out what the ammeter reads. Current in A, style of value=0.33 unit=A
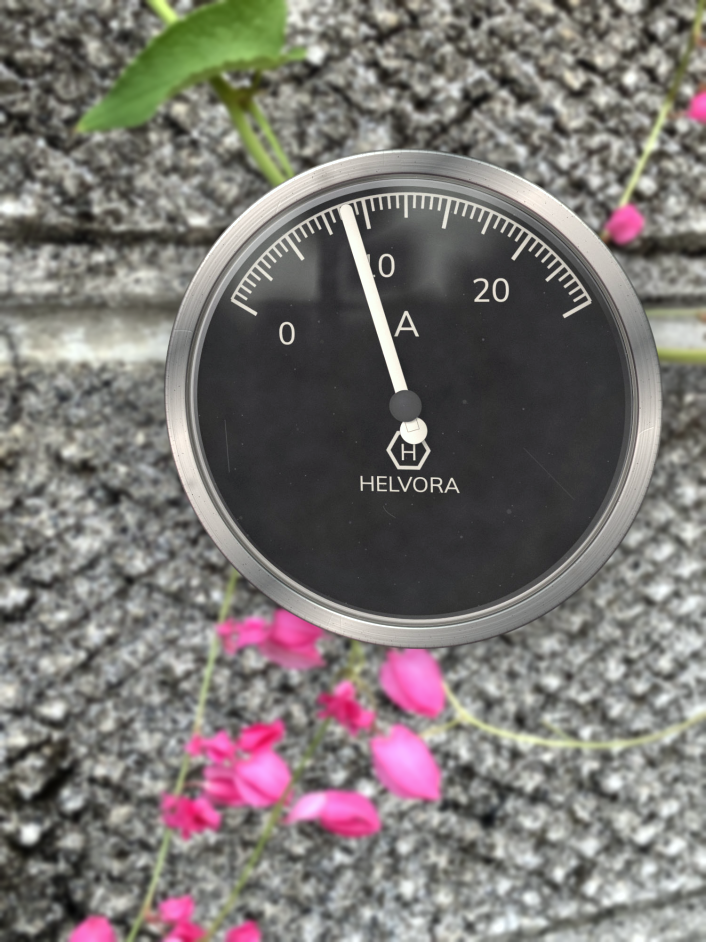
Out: value=9 unit=A
